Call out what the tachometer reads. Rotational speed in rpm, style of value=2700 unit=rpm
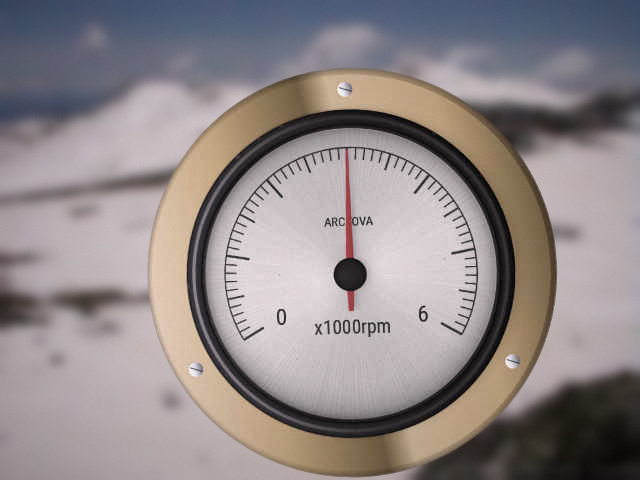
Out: value=3000 unit=rpm
